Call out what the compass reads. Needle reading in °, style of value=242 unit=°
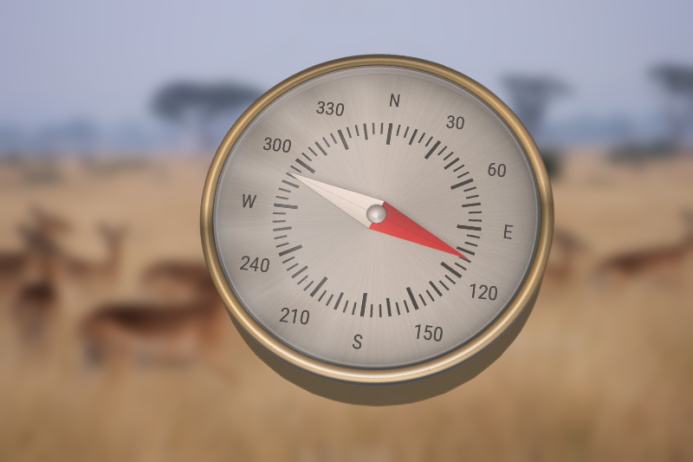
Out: value=110 unit=°
